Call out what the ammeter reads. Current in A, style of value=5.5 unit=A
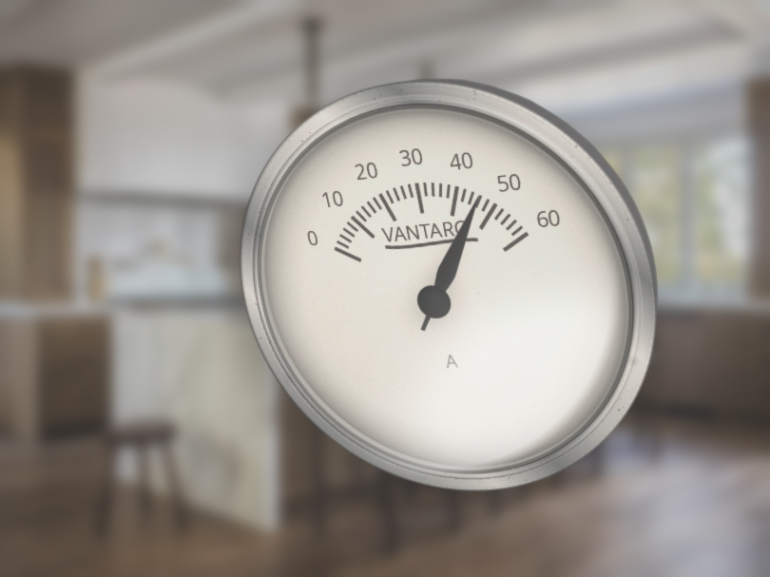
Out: value=46 unit=A
